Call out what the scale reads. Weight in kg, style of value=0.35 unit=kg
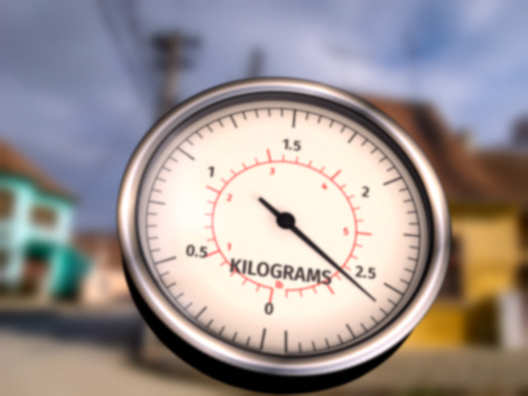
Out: value=2.6 unit=kg
